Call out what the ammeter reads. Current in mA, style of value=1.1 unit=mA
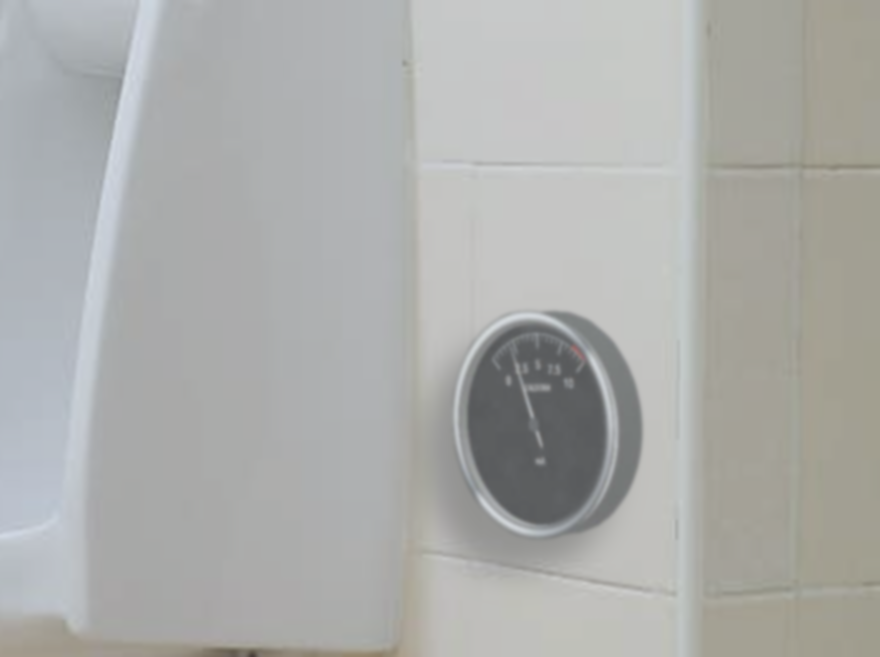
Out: value=2.5 unit=mA
